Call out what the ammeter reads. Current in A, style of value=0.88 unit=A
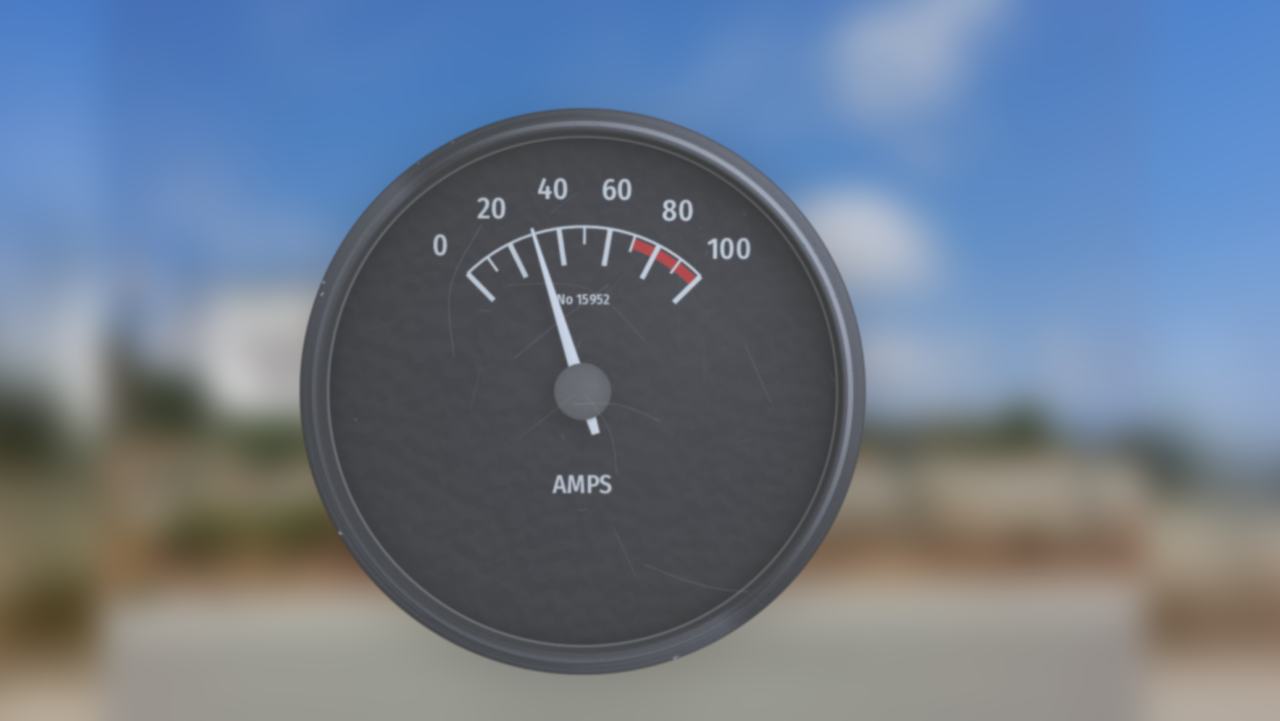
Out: value=30 unit=A
